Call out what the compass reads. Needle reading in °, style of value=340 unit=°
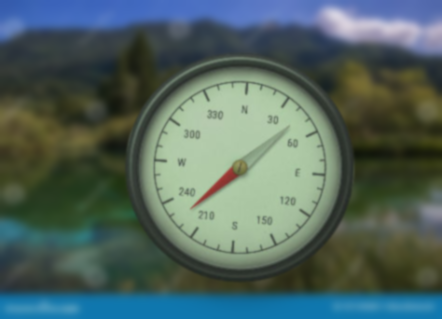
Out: value=225 unit=°
